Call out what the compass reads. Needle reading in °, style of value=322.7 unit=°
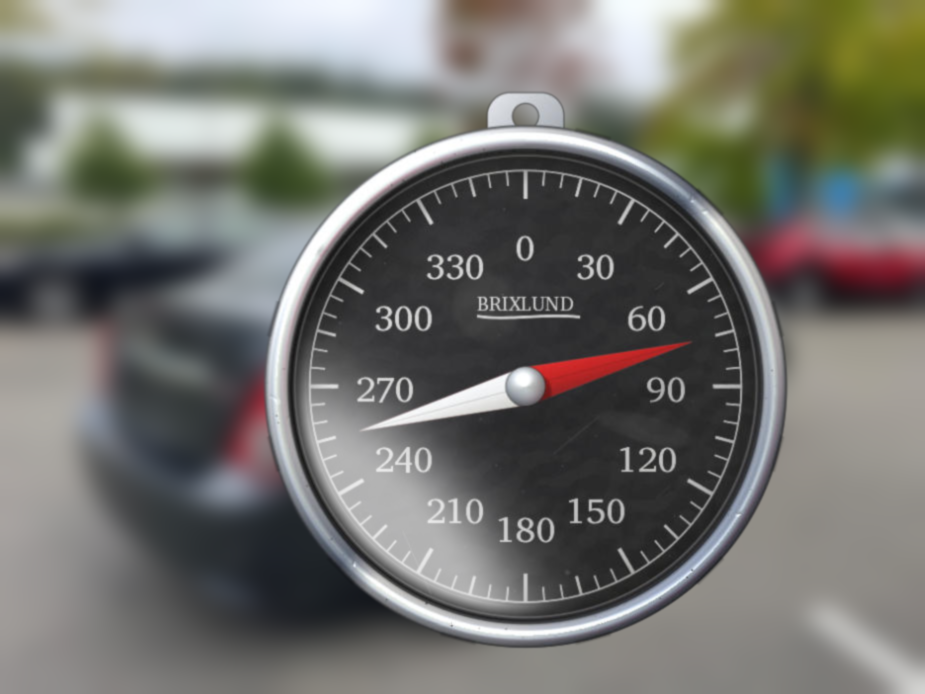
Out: value=75 unit=°
